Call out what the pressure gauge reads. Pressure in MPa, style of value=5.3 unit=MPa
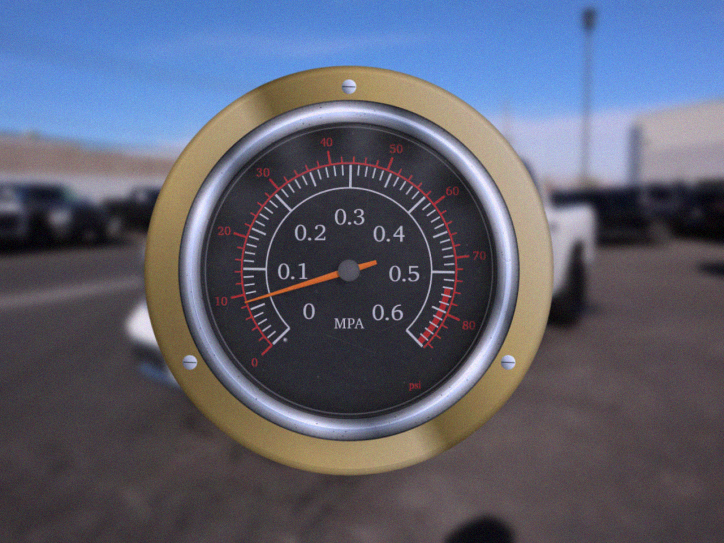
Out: value=0.06 unit=MPa
